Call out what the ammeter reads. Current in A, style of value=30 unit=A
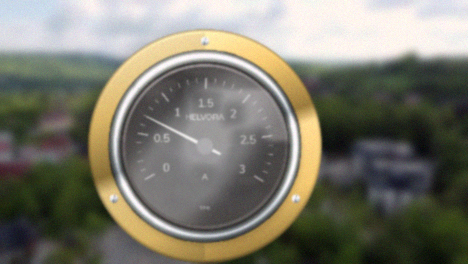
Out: value=0.7 unit=A
